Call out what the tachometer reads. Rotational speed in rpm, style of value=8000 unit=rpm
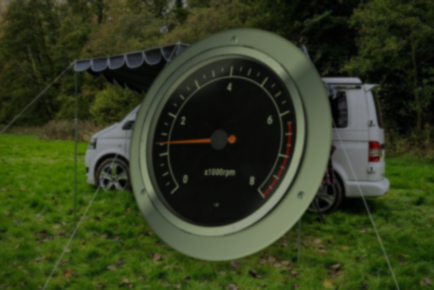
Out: value=1250 unit=rpm
